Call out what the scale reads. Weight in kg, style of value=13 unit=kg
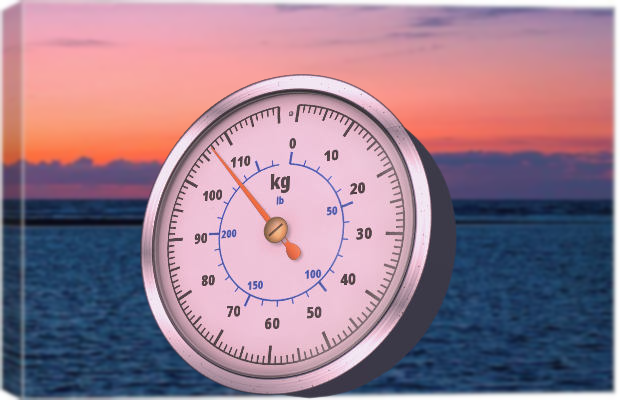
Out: value=107 unit=kg
